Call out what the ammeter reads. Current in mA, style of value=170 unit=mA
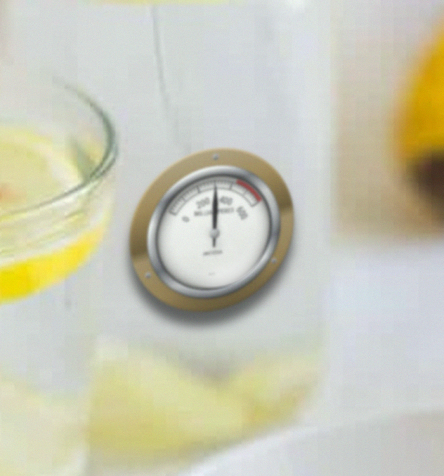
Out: value=300 unit=mA
